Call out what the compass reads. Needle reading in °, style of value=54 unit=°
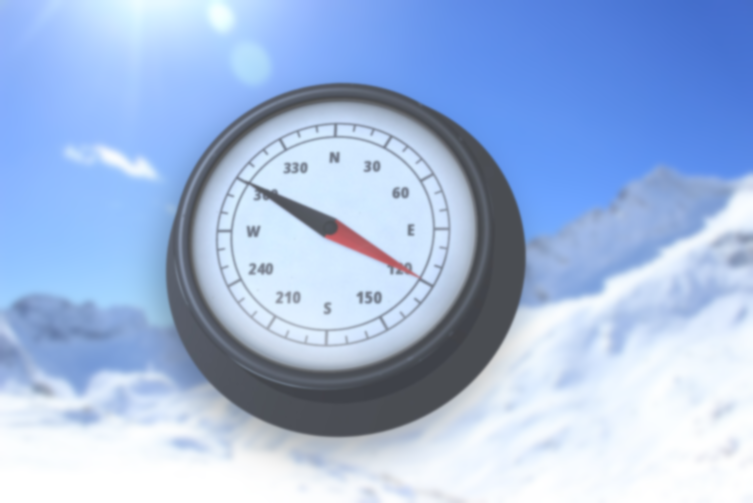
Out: value=120 unit=°
